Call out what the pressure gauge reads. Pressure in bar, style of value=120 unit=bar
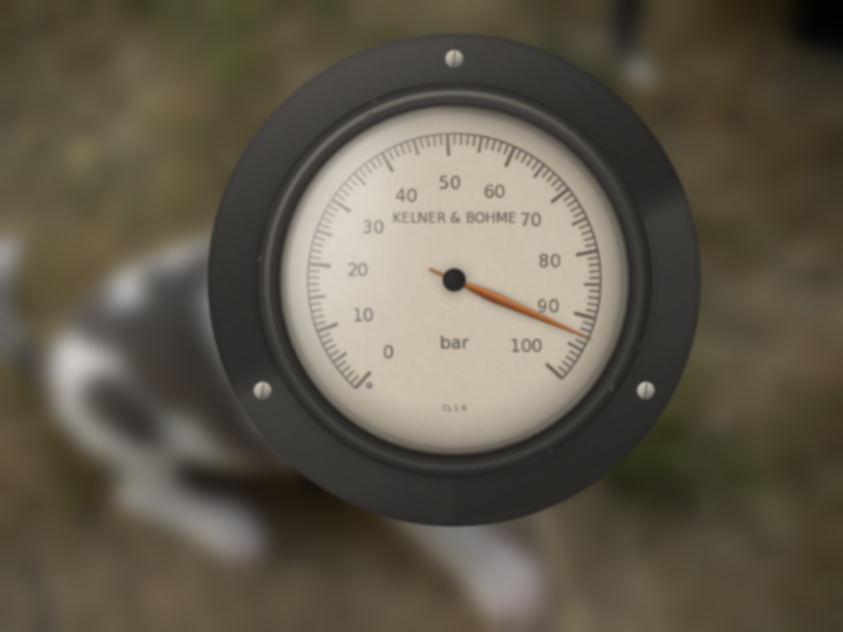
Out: value=93 unit=bar
